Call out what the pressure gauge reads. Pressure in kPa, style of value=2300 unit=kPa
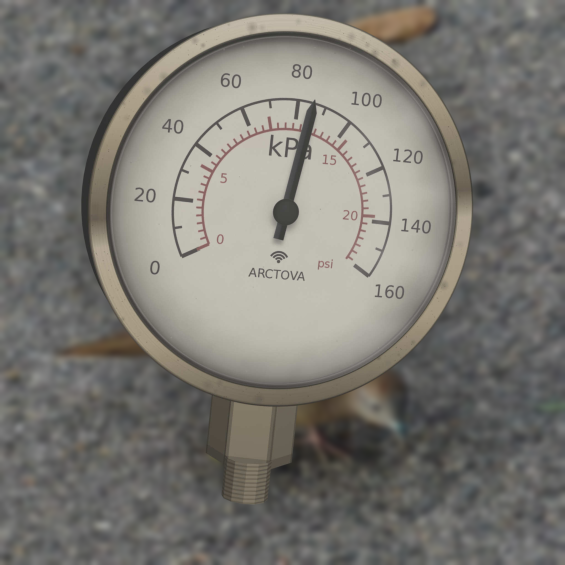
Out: value=85 unit=kPa
